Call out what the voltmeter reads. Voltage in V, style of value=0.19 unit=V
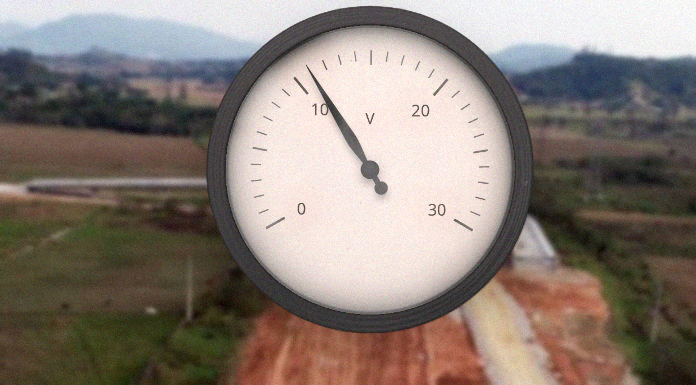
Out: value=11 unit=V
